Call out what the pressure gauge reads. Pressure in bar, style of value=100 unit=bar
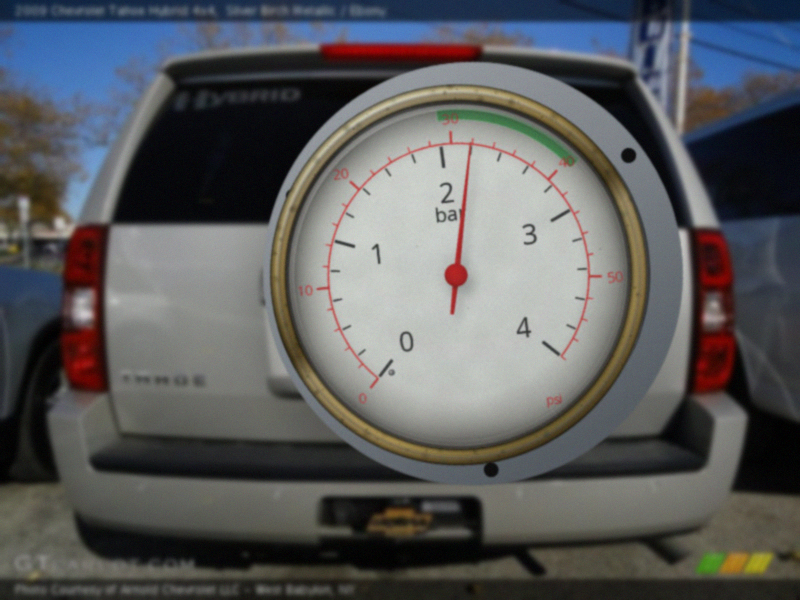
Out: value=2.2 unit=bar
